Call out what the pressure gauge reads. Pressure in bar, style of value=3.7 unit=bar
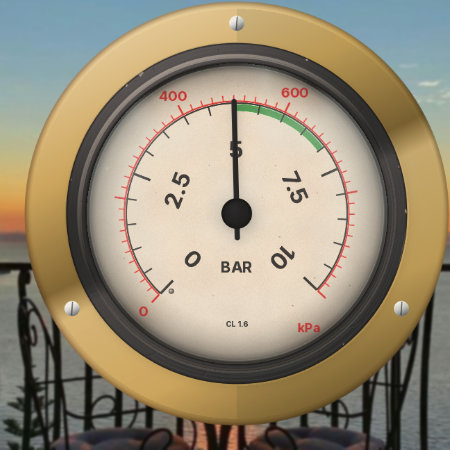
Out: value=5 unit=bar
